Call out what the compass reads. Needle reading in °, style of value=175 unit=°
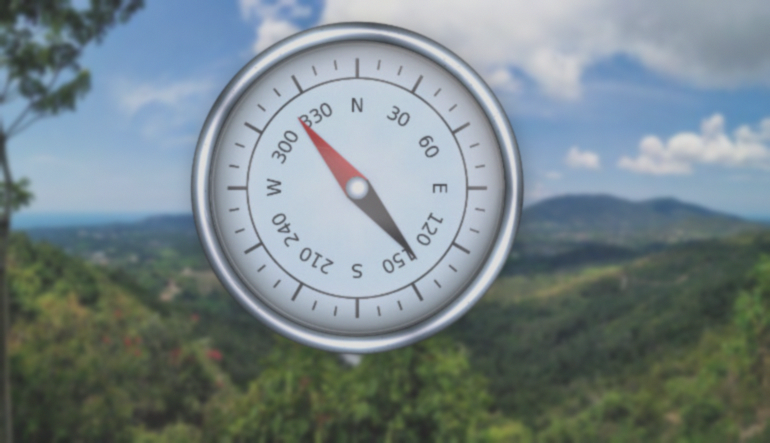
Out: value=320 unit=°
